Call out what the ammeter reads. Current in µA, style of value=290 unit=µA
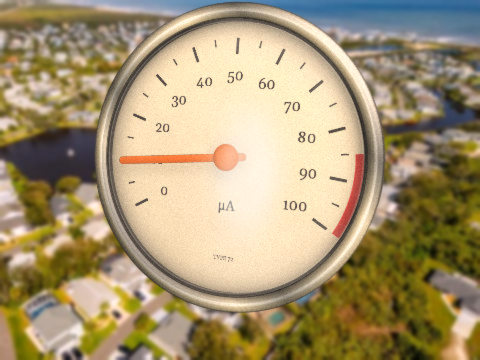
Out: value=10 unit=µA
